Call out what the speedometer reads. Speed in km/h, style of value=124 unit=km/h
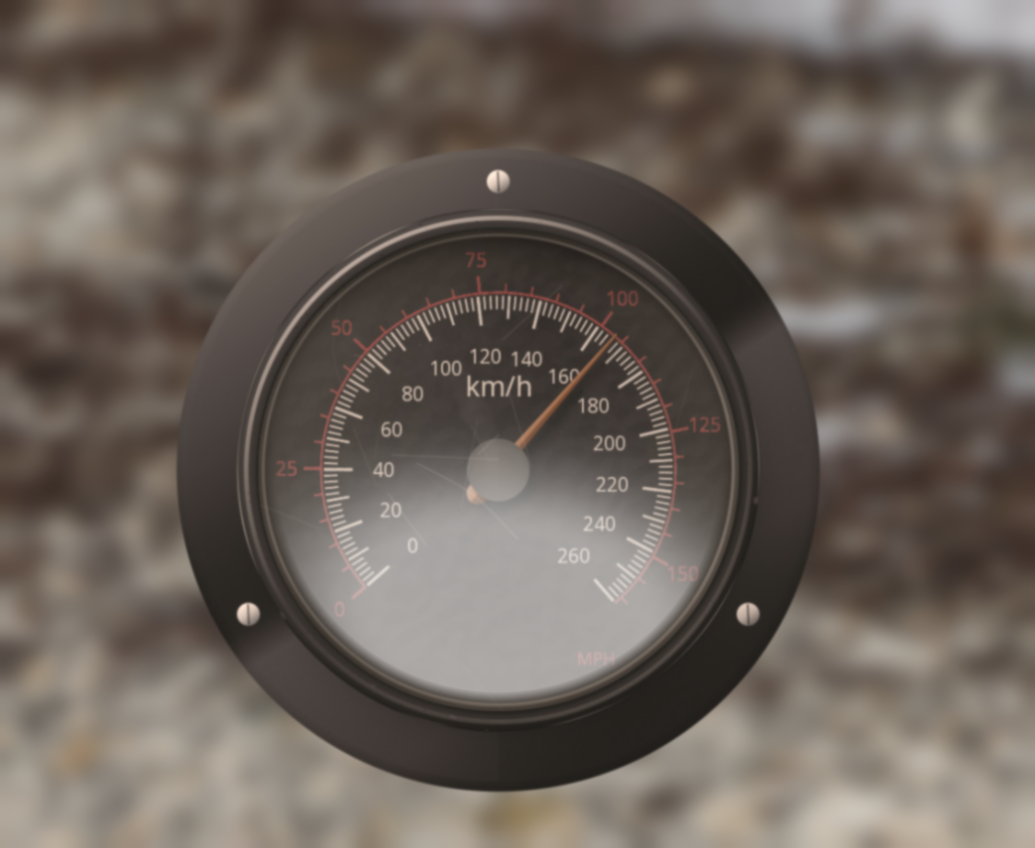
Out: value=166 unit=km/h
